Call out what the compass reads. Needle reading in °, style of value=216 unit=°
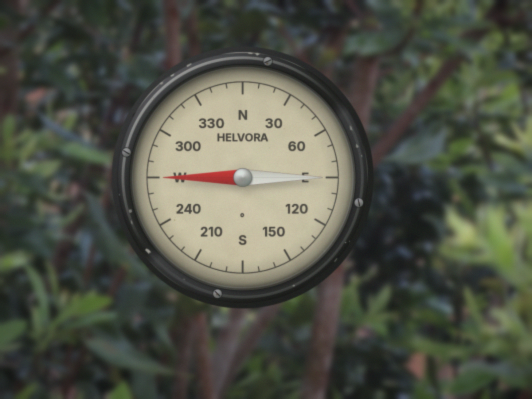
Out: value=270 unit=°
